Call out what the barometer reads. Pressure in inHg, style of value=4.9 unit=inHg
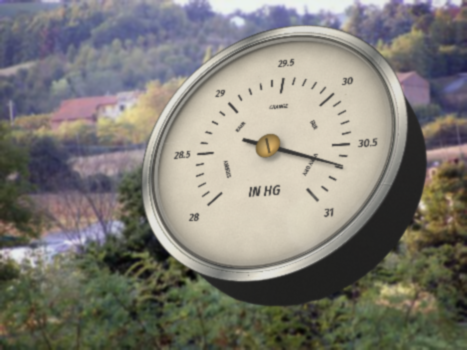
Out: value=30.7 unit=inHg
